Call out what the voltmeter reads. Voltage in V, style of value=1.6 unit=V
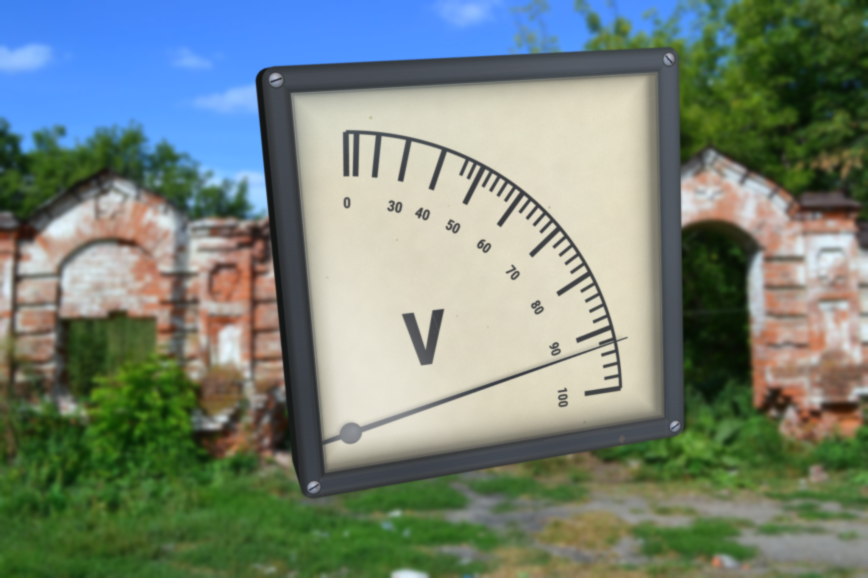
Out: value=92 unit=V
